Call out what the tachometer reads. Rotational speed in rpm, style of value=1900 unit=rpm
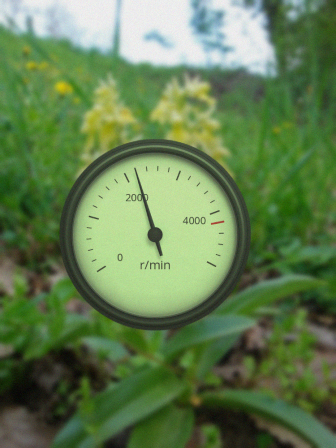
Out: value=2200 unit=rpm
